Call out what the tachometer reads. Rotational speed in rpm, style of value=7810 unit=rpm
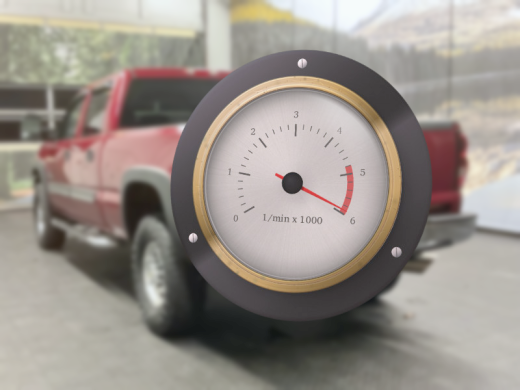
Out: value=5900 unit=rpm
